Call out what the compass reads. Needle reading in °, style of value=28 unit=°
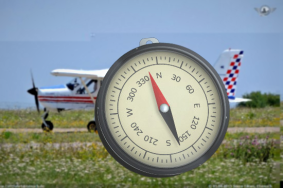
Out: value=345 unit=°
